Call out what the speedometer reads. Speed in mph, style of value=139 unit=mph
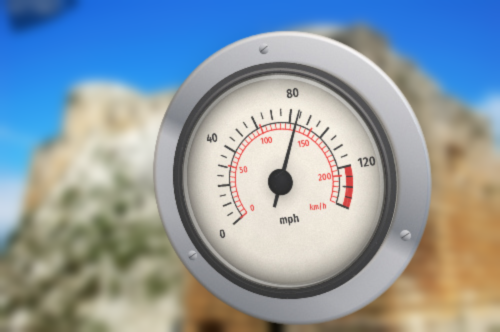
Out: value=85 unit=mph
